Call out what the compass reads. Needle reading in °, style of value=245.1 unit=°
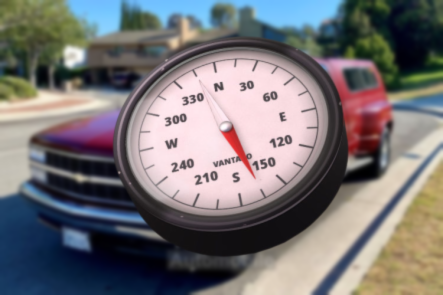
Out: value=165 unit=°
